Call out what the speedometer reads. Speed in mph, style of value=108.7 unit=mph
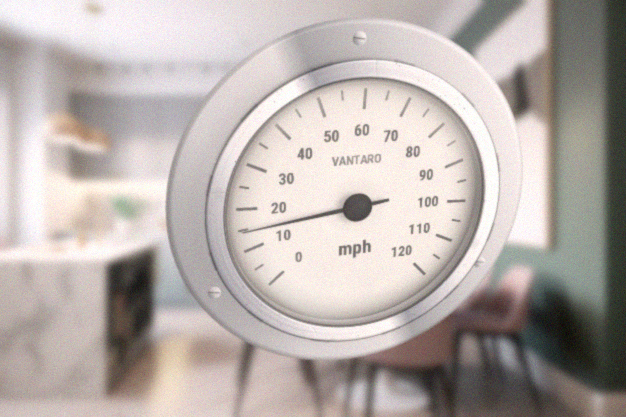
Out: value=15 unit=mph
